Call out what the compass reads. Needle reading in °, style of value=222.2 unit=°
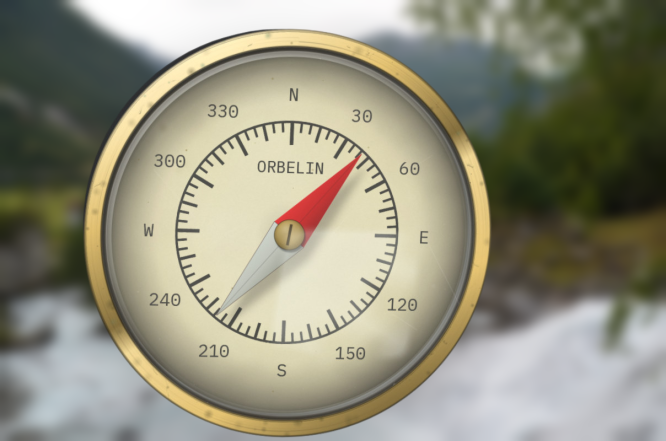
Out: value=40 unit=°
